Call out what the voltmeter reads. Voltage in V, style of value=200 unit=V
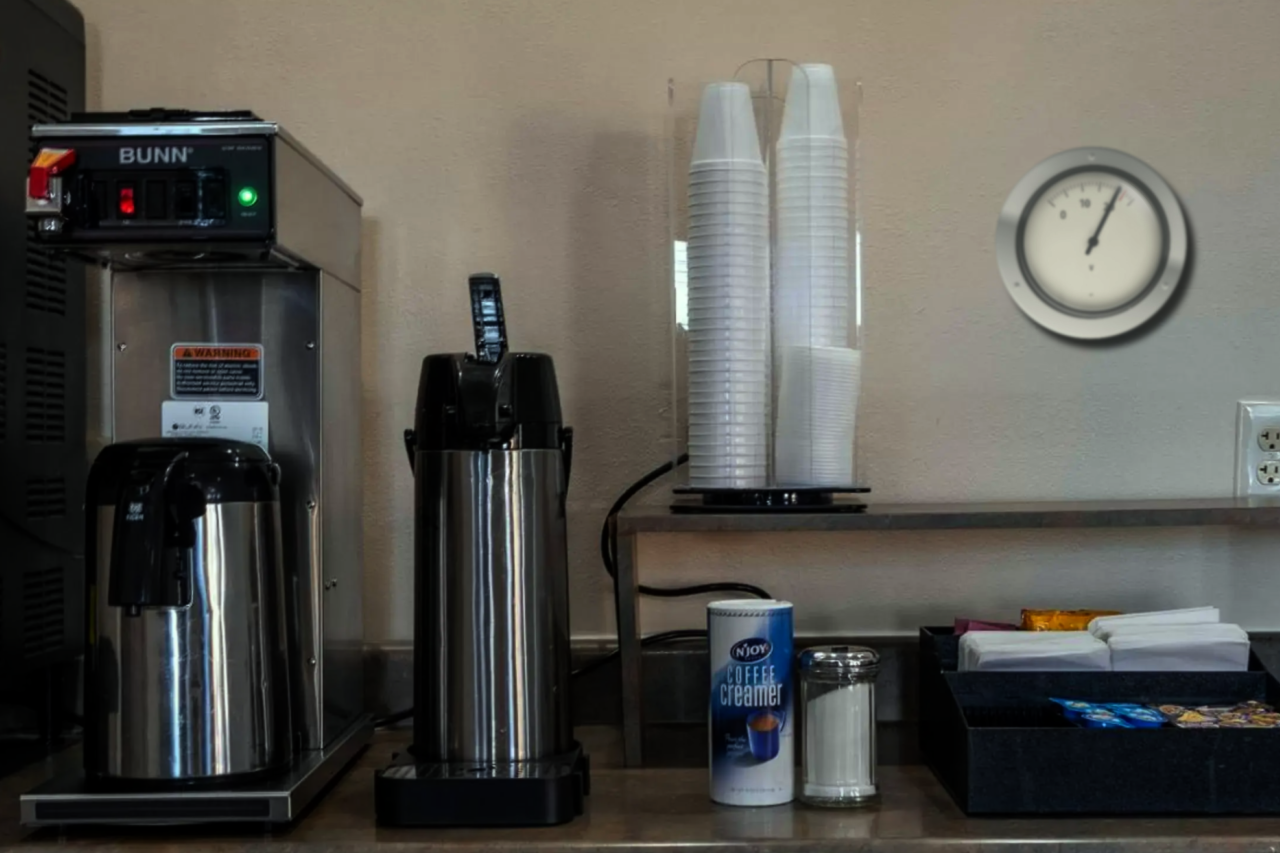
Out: value=20 unit=V
